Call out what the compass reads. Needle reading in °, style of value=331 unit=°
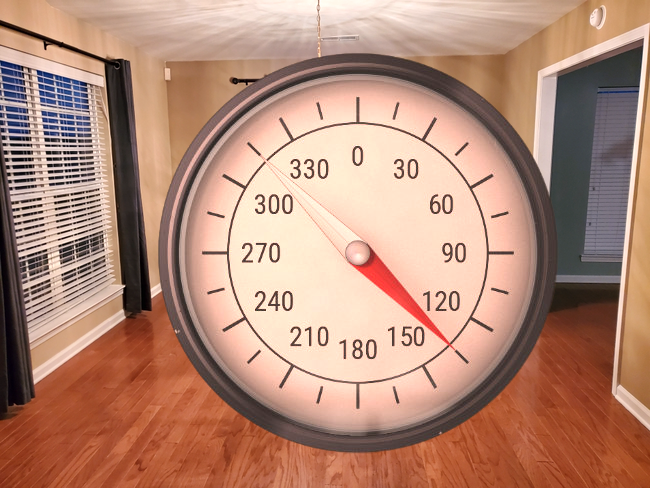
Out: value=135 unit=°
